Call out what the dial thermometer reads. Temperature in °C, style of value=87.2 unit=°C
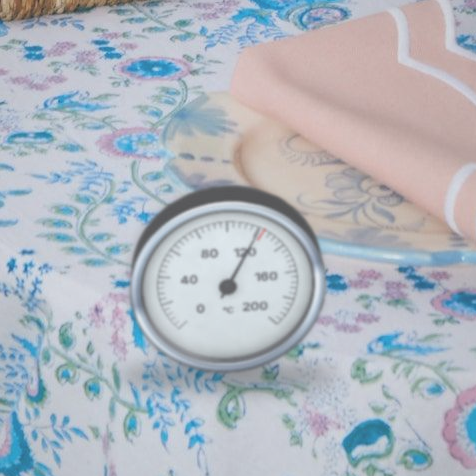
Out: value=120 unit=°C
